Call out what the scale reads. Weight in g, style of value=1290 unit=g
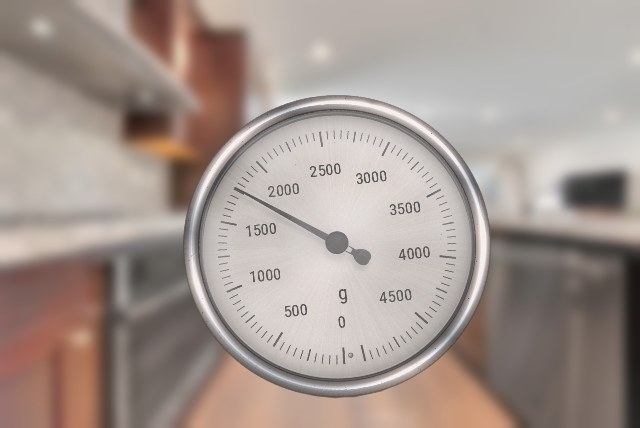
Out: value=1750 unit=g
